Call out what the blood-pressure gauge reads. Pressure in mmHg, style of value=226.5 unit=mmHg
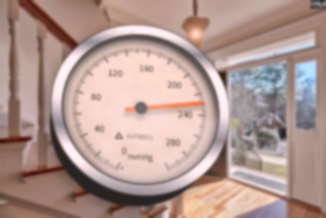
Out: value=230 unit=mmHg
